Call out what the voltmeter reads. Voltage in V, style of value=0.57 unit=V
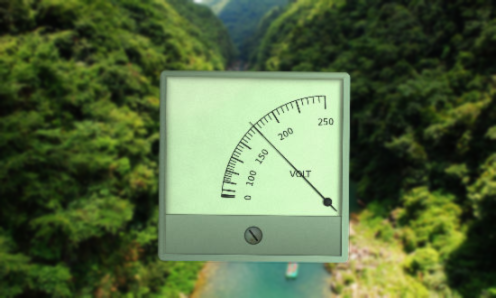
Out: value=175 unit=V
